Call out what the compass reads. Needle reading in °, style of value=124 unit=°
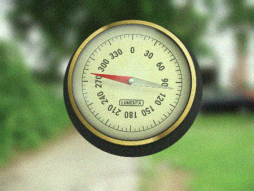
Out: value=280 unit=°
